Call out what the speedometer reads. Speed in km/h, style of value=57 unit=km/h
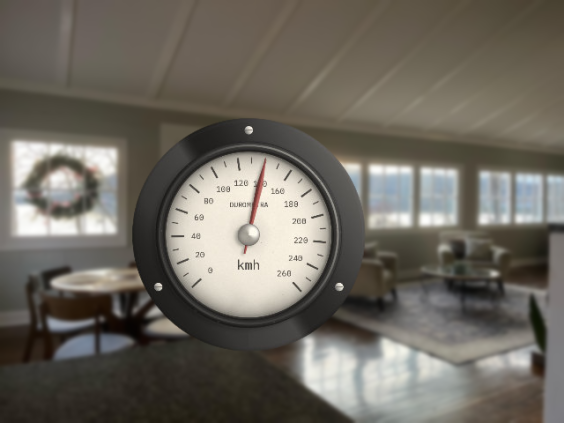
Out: value=140 unit=km/h
